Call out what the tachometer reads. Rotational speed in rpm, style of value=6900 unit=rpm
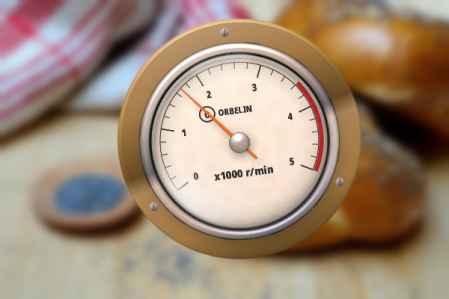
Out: value=1700 unit=rpm
